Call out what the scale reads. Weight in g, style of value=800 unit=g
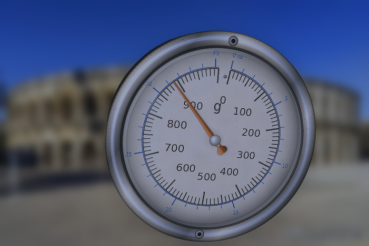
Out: value=890 unit=g
